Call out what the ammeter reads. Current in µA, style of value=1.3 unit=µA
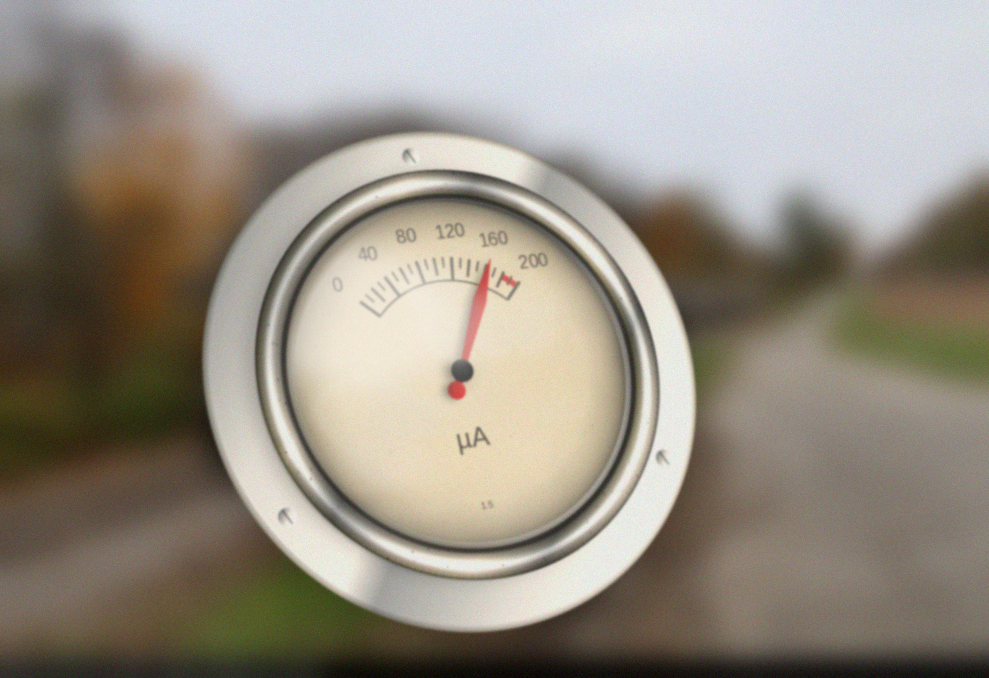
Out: value=160 unit=µA
